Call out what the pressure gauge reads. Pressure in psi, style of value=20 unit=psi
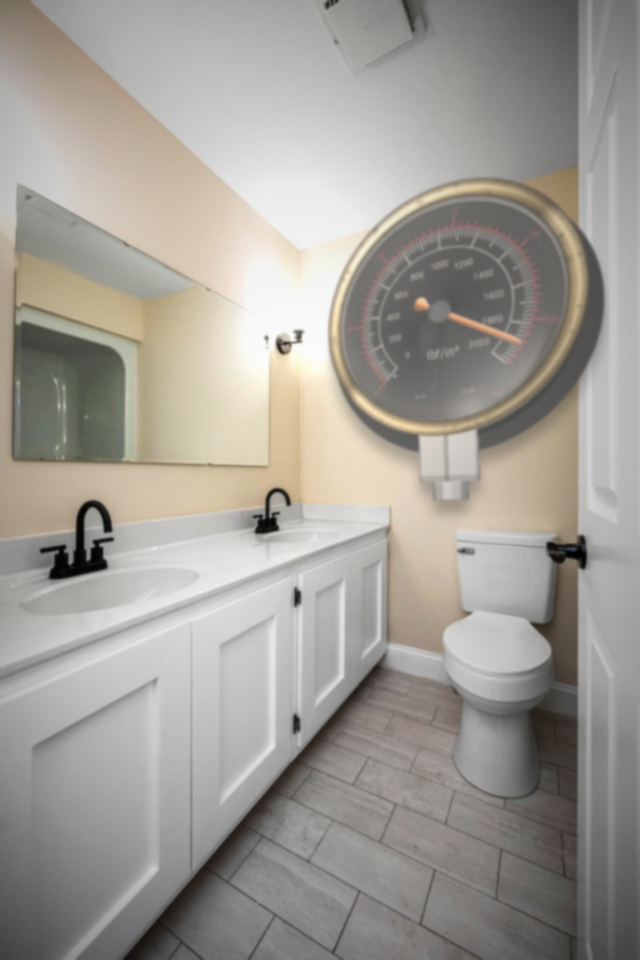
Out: value=1900 unit=psi
